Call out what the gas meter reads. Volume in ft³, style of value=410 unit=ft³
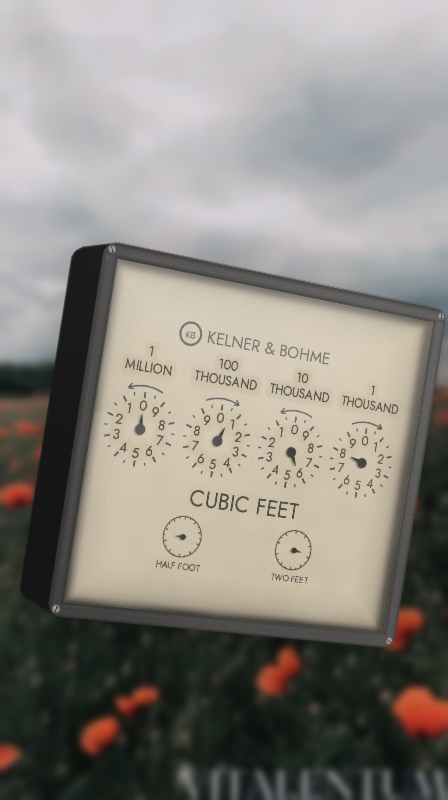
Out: value=5800 unit=ft³
